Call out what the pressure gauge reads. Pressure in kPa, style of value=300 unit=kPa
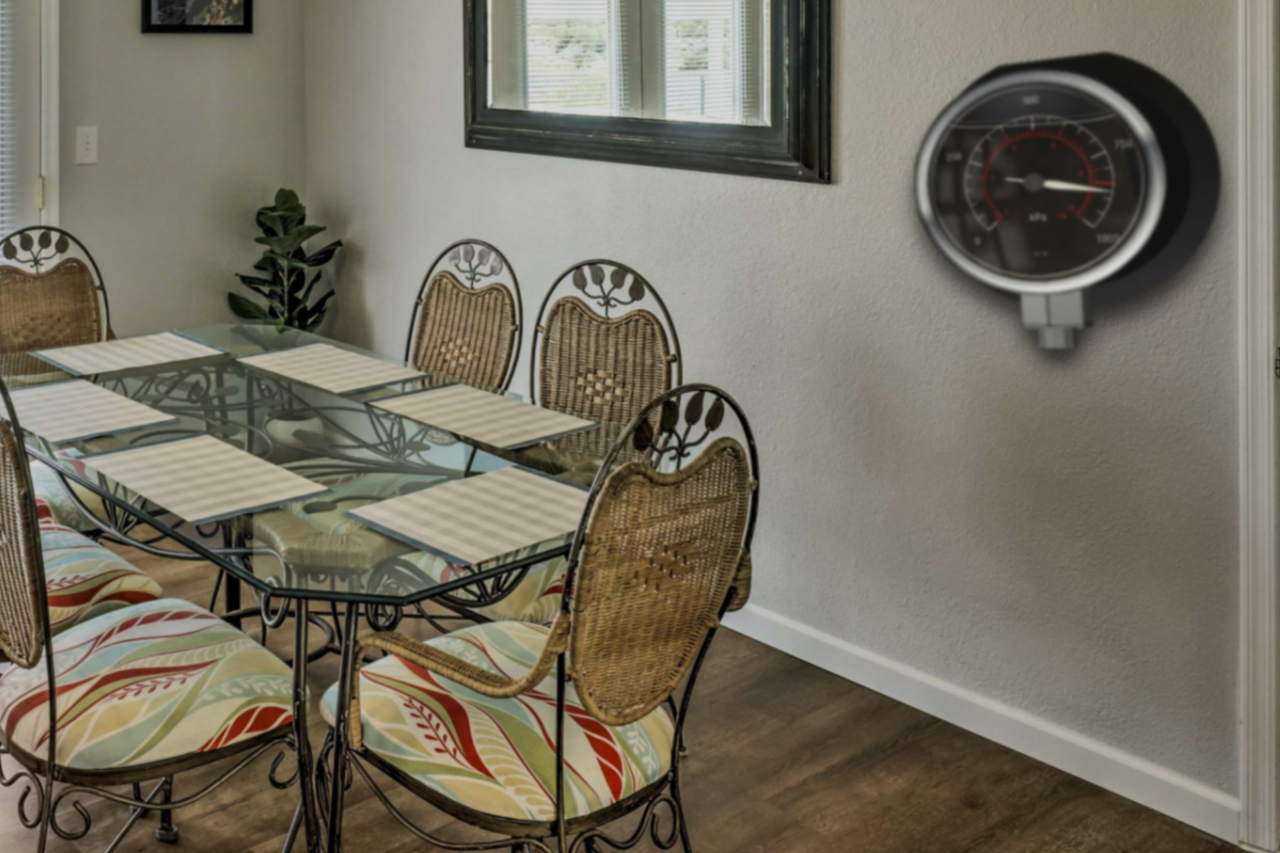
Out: value=875 unit=kPa
